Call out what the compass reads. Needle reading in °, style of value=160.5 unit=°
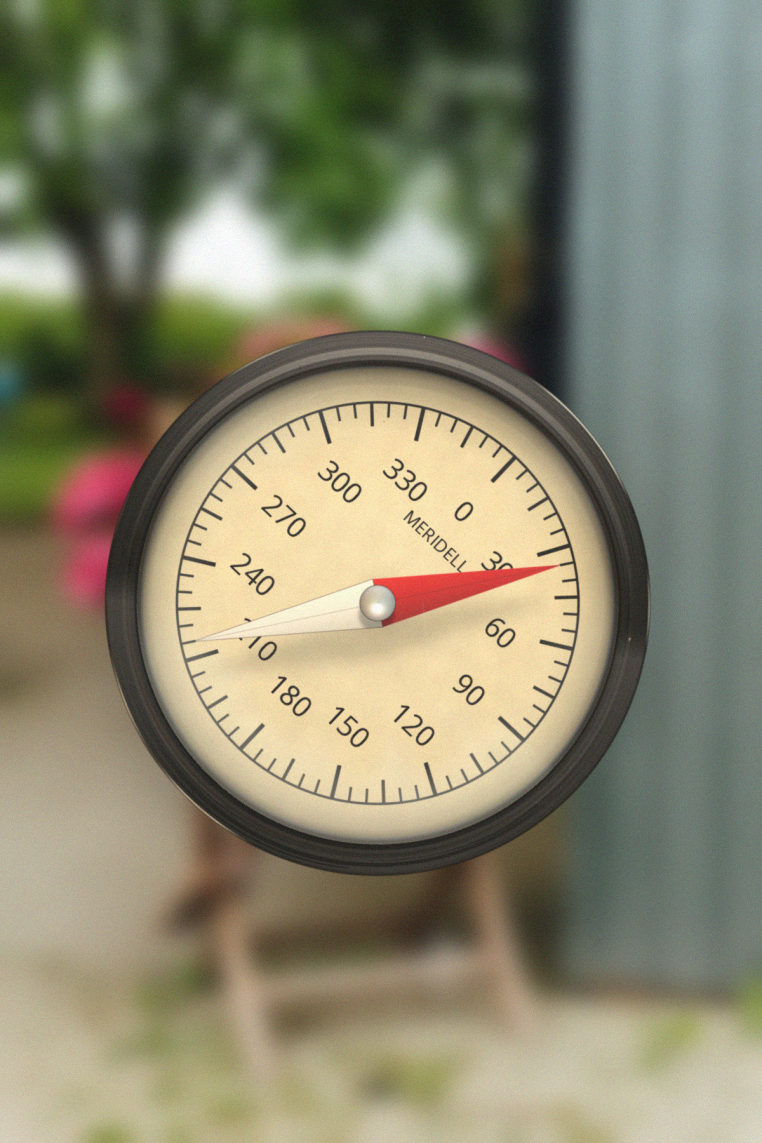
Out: value=35 unit=°
